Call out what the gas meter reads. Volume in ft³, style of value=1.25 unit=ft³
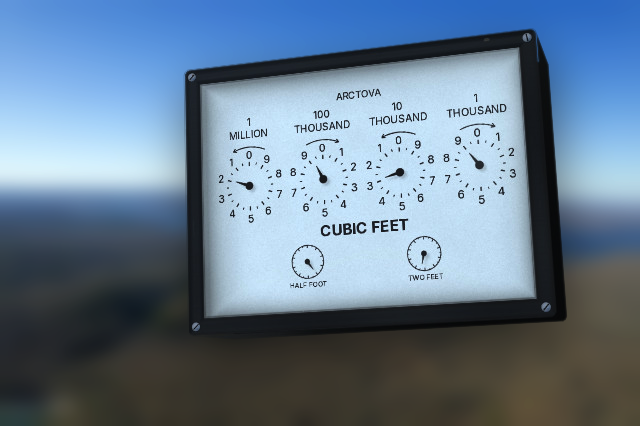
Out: value=192900 unit=ft³
